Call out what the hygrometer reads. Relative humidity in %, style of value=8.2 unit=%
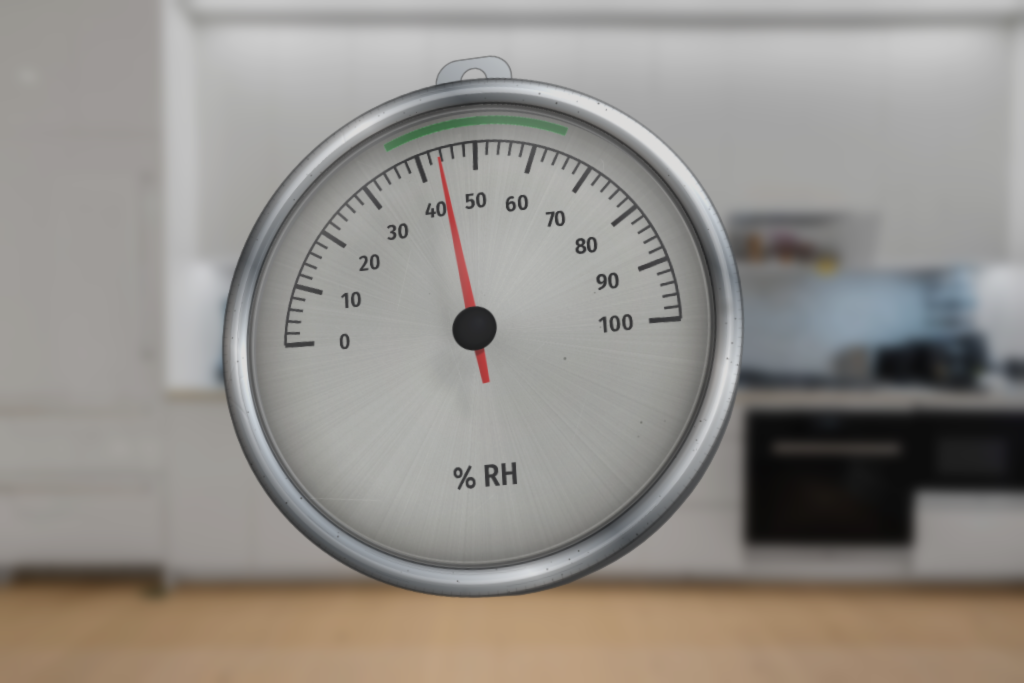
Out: value=44 unit=%
